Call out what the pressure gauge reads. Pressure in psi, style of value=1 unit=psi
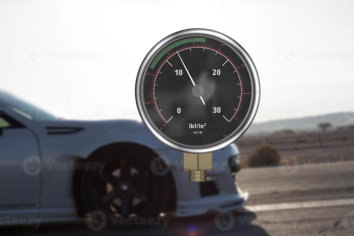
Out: value=12 unit=psi
